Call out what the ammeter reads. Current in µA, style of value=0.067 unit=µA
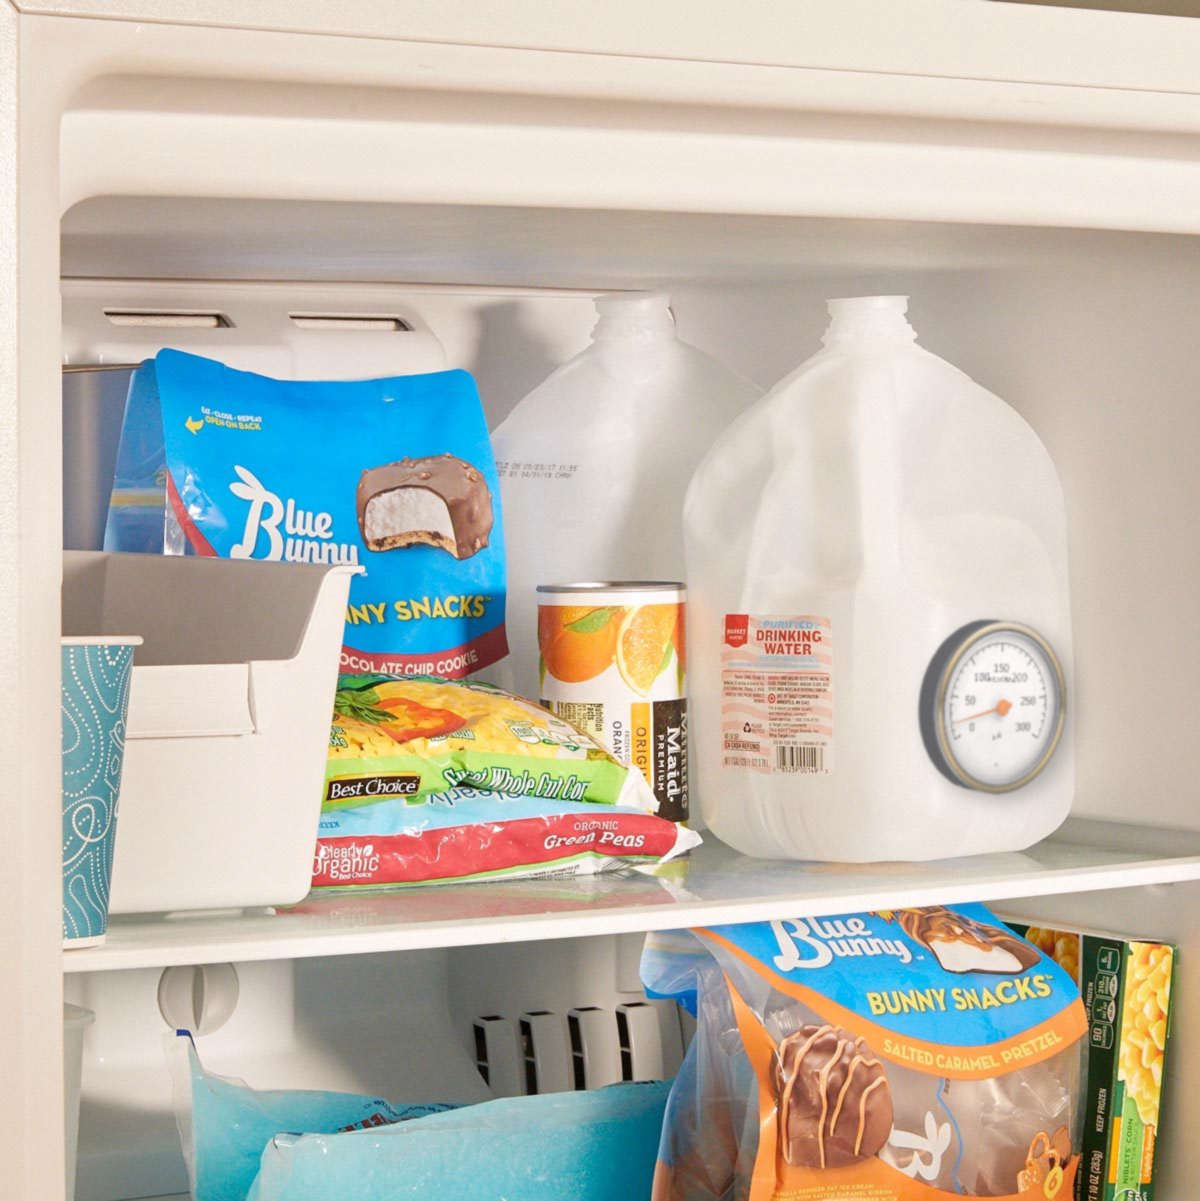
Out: value=20 unit=µA
